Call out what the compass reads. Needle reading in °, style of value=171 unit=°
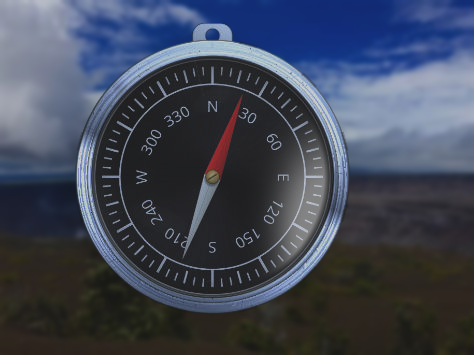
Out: value=20 unit=°
